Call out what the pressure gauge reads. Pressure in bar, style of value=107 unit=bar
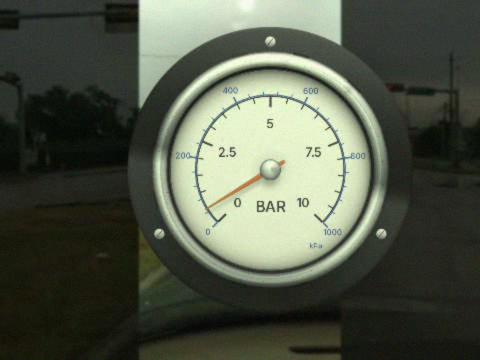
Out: value=0.5 unit=bar
